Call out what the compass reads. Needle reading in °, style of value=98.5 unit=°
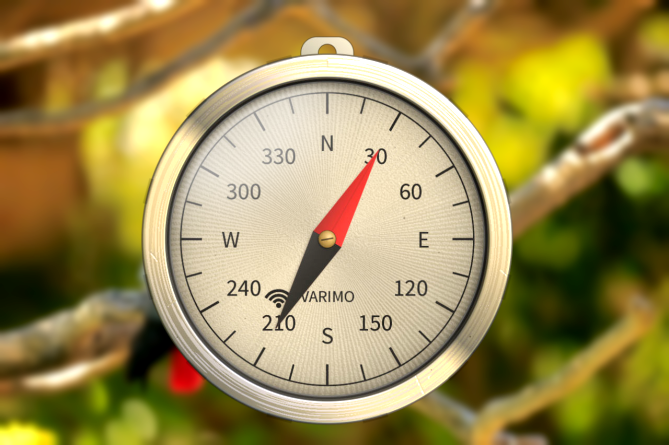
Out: value=30 unit=°
